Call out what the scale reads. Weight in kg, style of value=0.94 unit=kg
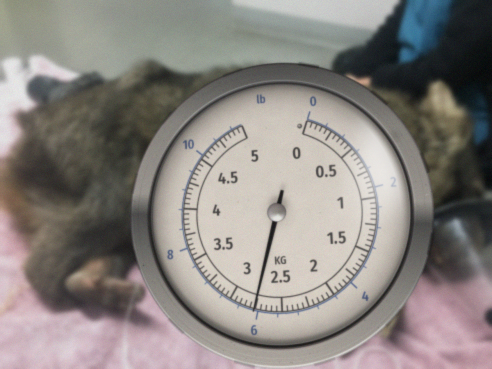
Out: value=2.75 unit=kg
